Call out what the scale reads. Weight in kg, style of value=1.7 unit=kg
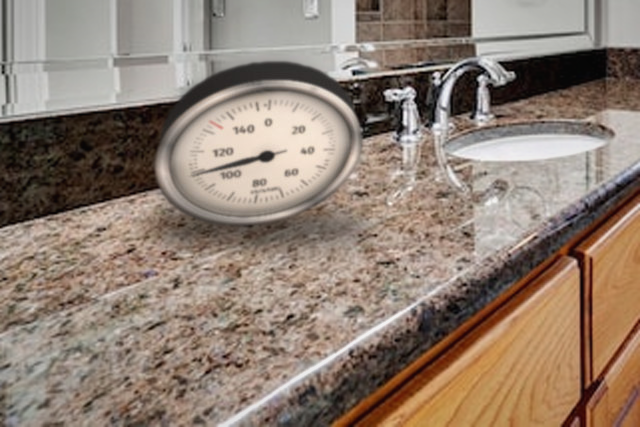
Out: value=110 unit=kg
